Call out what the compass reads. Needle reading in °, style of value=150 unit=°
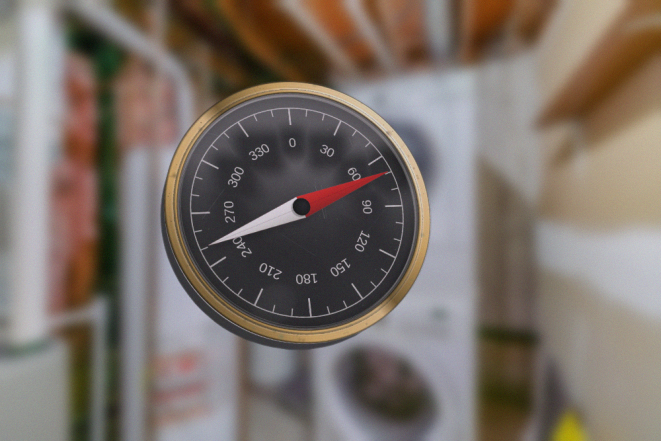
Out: value=70 unit=°
